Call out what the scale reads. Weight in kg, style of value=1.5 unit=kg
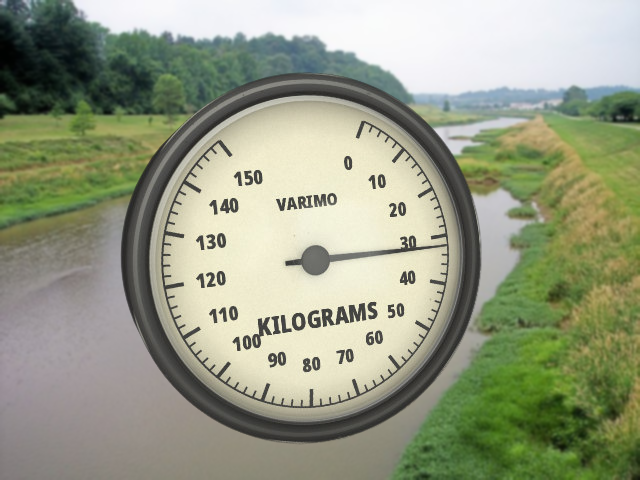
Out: value=32 unit=kg
